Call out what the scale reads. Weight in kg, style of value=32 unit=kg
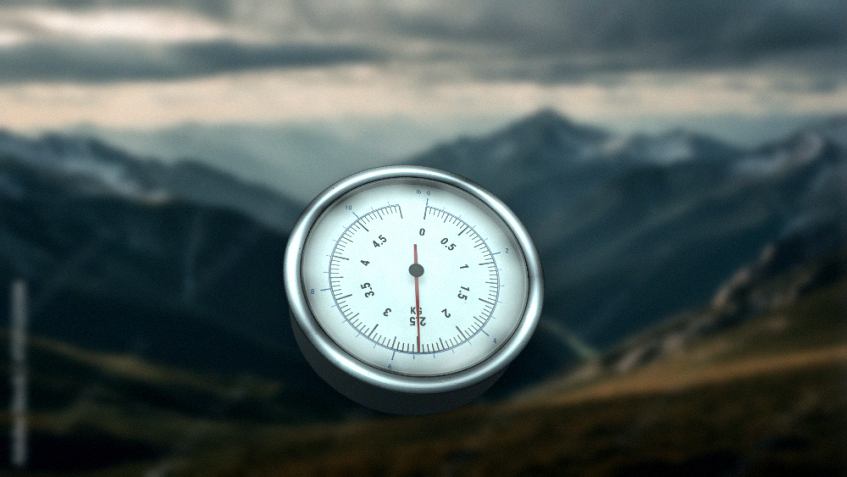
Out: value=2.5 unit=kg
